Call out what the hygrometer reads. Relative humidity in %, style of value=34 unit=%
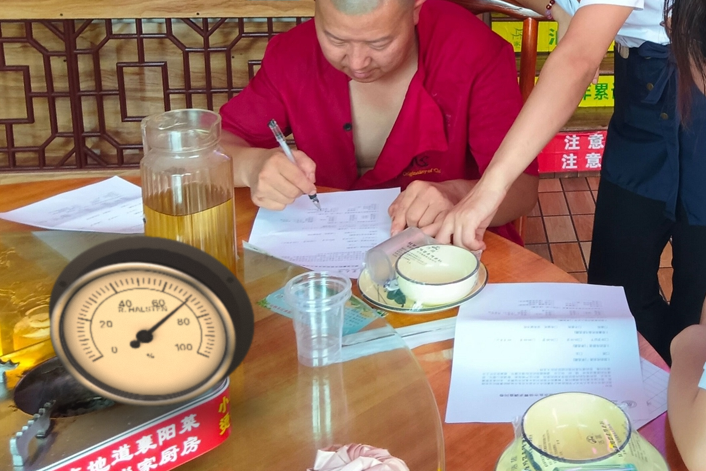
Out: value=70 unit=%
